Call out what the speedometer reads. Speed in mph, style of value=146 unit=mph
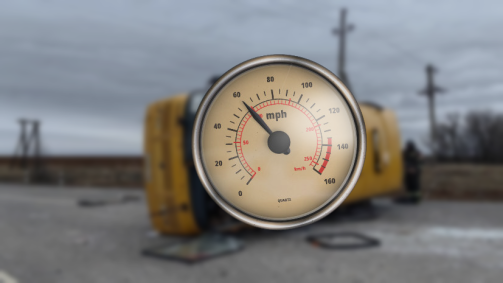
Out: value=60 unit=mph
